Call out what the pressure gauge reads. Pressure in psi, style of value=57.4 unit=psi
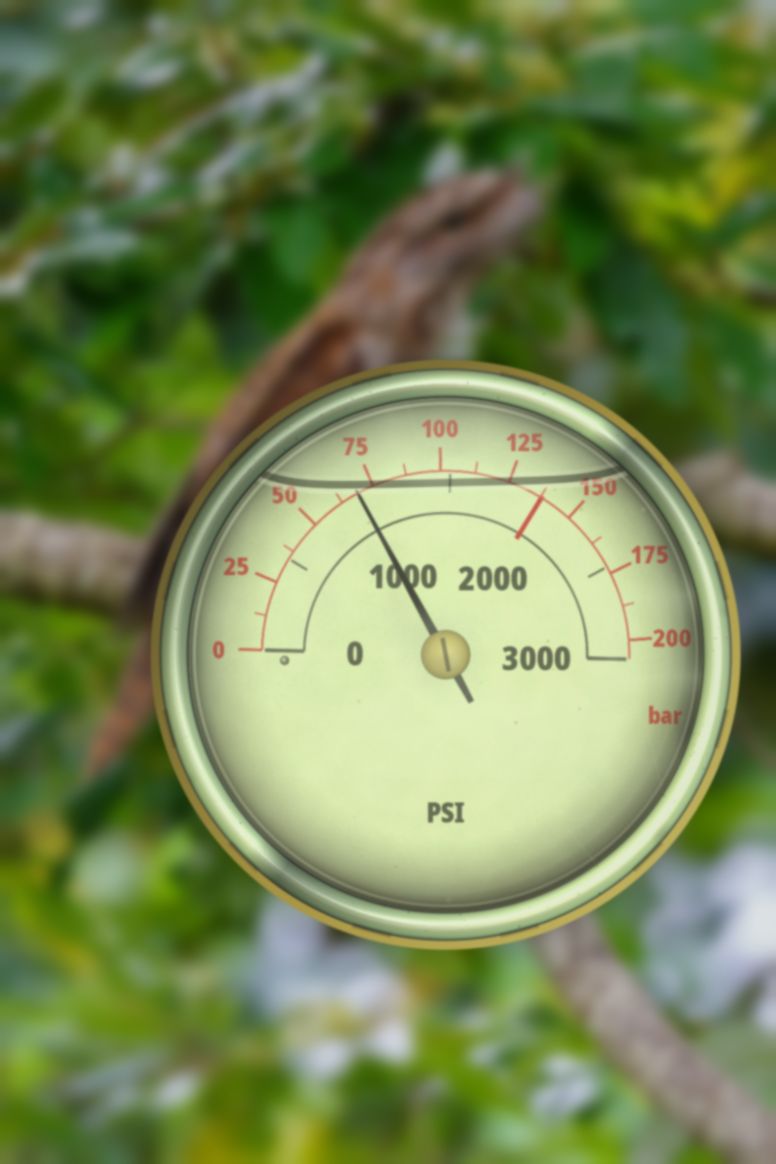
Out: value=1000 unit=psi
